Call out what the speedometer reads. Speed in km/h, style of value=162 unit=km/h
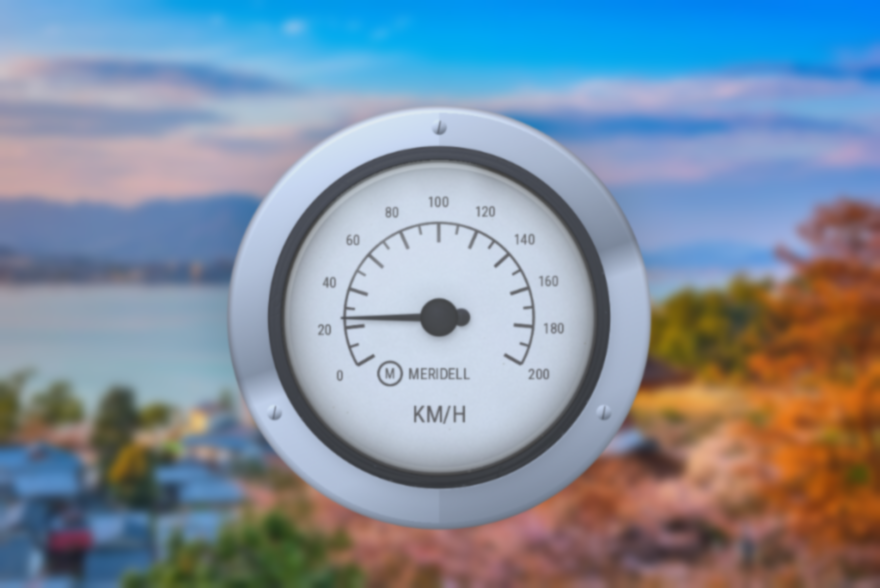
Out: value=25 unit=km/h
